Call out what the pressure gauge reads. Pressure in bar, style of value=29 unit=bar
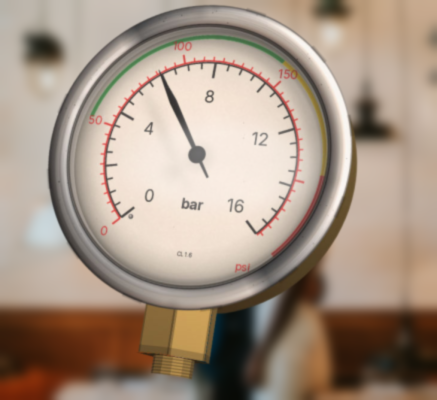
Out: value=6 unit=bar
